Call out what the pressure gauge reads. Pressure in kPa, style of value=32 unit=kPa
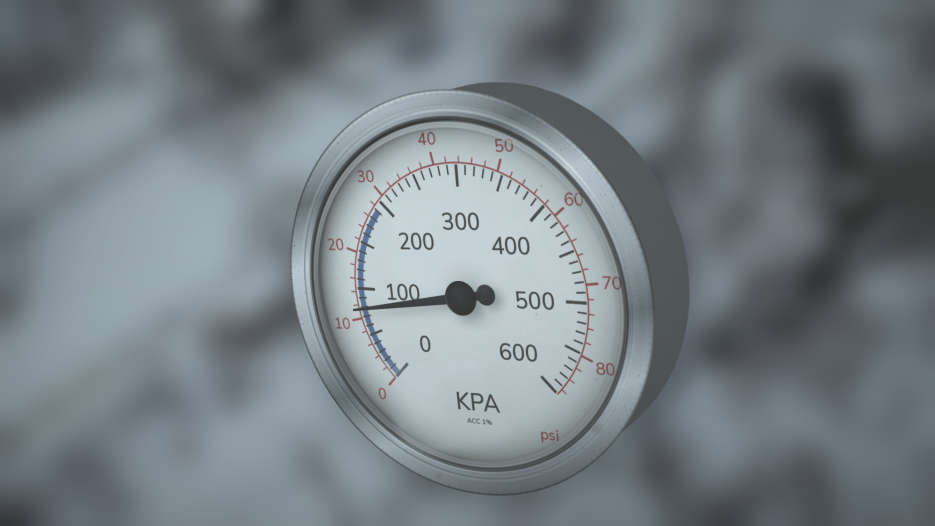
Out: value=80 unit=kPa
